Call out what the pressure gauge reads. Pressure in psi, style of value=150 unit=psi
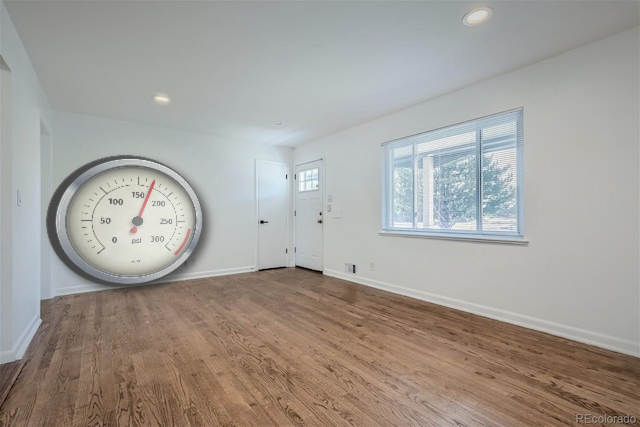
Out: value=170 unit=psi
